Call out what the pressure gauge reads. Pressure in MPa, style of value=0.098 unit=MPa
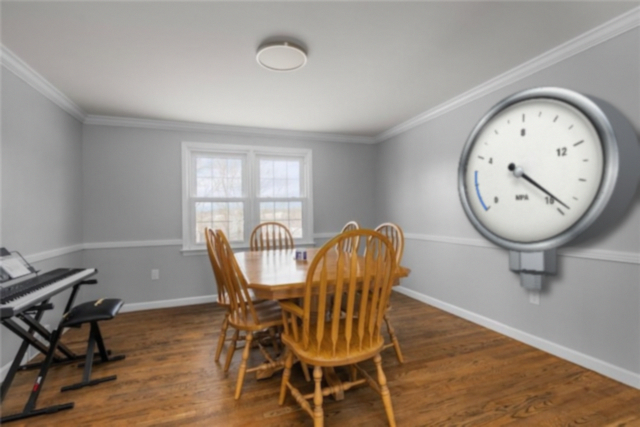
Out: value=15.5 unit=MPa
